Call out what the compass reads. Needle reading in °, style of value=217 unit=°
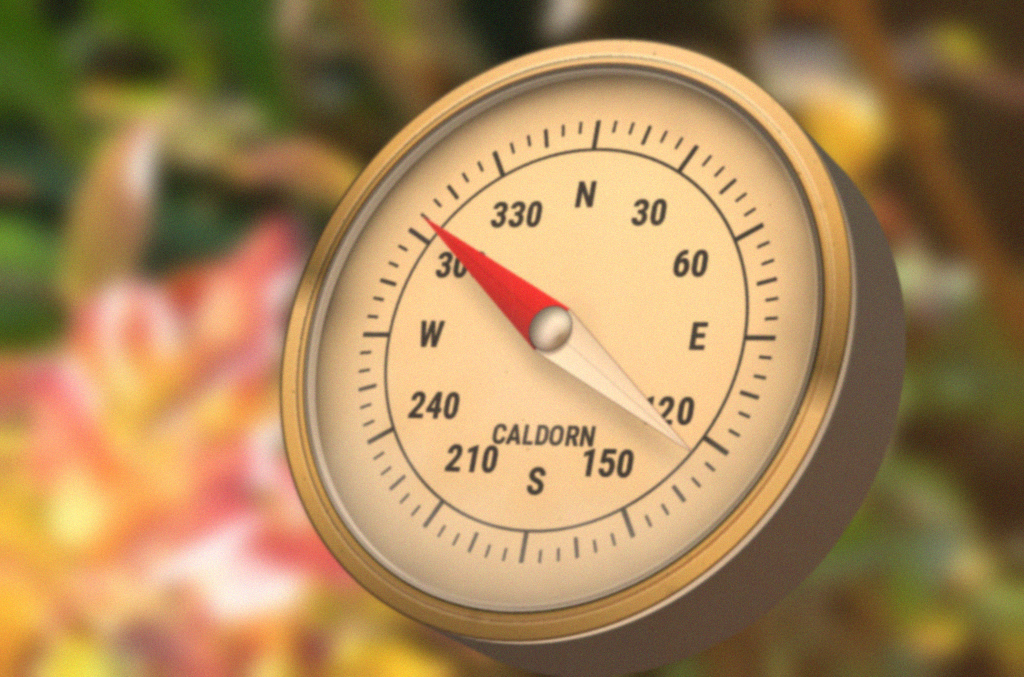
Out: value=305 unit=°
